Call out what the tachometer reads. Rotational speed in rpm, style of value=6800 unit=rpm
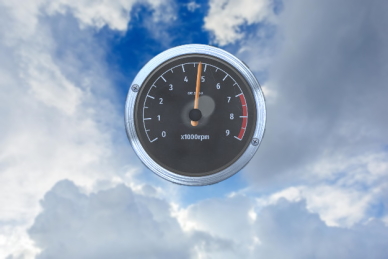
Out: value=4750 unit=rpm
